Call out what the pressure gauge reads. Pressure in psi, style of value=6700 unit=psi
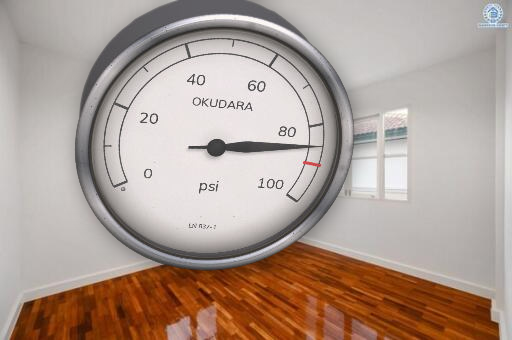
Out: value=85 unit=psi
